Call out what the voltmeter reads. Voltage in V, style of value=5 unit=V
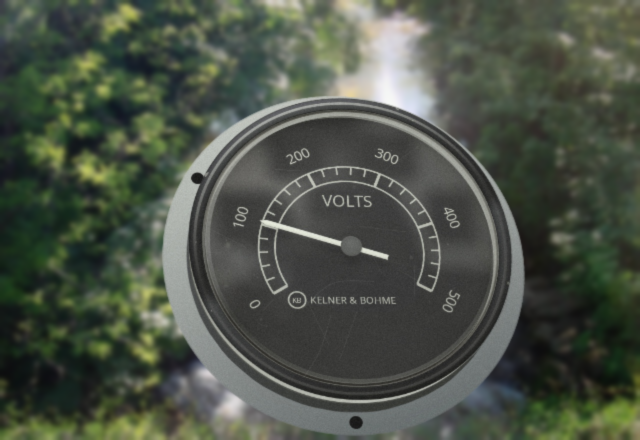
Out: value=100 unit=V
